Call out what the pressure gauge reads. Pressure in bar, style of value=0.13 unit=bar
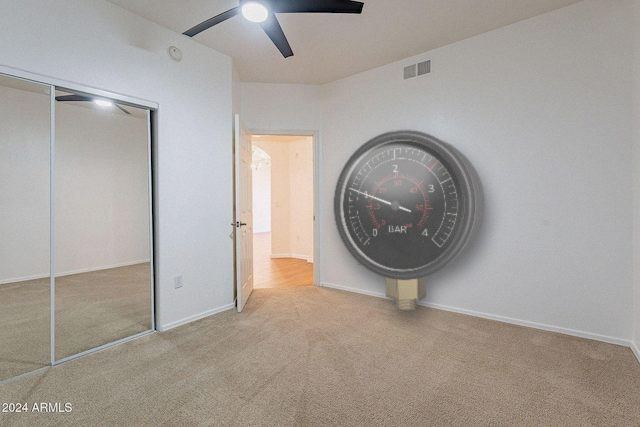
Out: value=1 unit=bar
